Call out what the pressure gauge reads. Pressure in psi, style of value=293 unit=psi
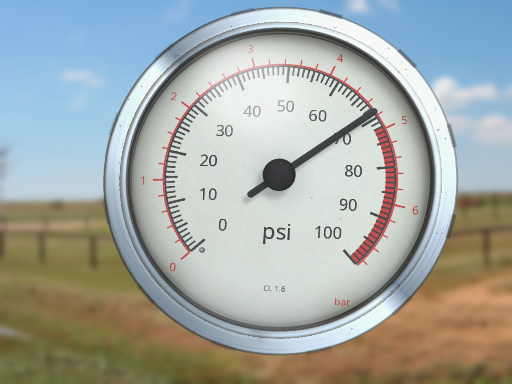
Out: value=69 unit=psi
